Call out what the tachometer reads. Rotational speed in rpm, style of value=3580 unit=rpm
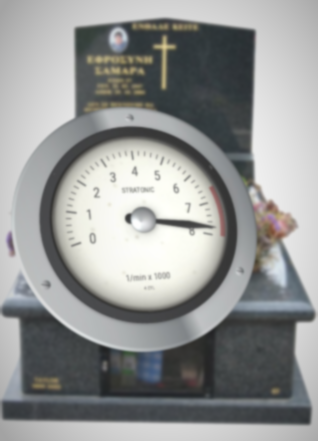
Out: value=7800 unit=rpm
